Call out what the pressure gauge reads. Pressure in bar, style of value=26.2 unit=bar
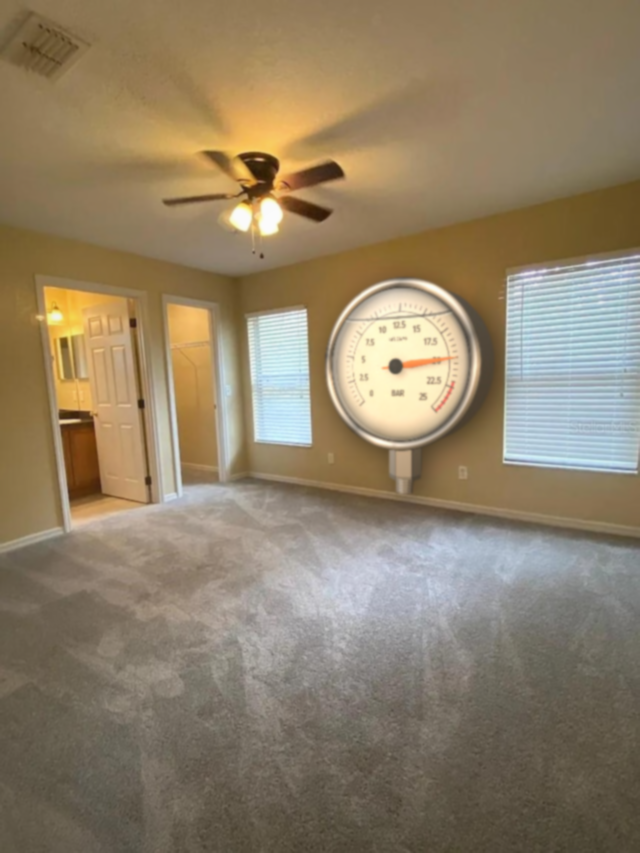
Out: value=20 unit=bar
